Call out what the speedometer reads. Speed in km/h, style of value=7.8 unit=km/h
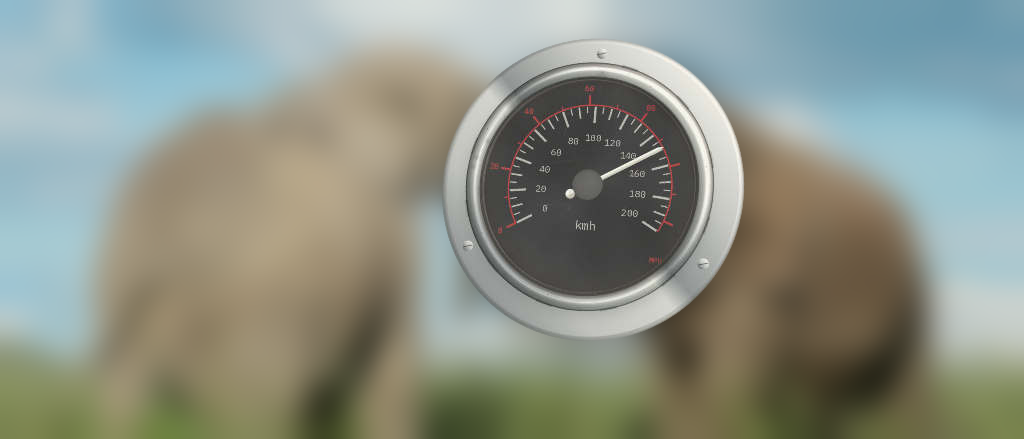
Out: value=150 unit=km/h
